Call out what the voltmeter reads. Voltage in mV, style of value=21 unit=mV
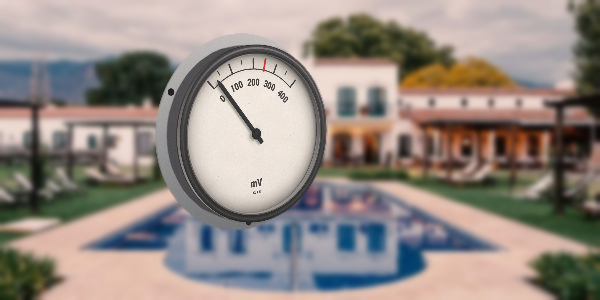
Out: value=25 unit=mV
